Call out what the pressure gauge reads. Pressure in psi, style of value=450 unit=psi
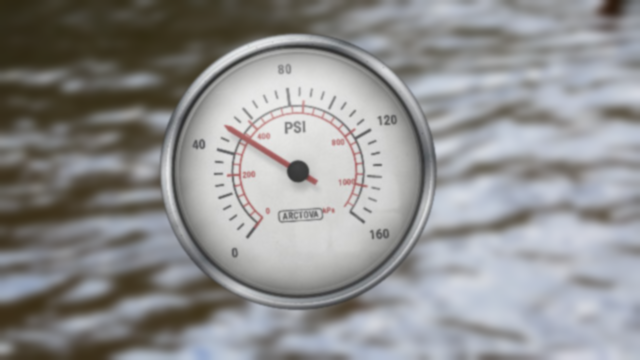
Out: value=50 unit=psi
